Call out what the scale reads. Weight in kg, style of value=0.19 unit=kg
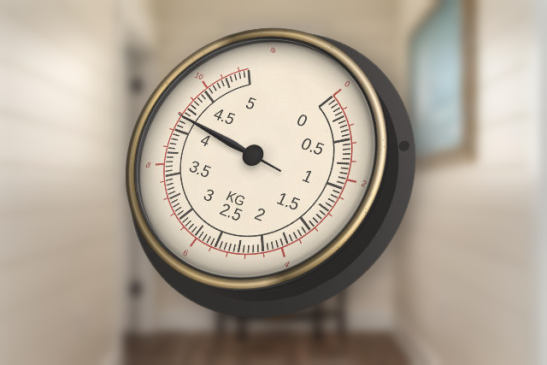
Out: value=4.15 unit=kg
